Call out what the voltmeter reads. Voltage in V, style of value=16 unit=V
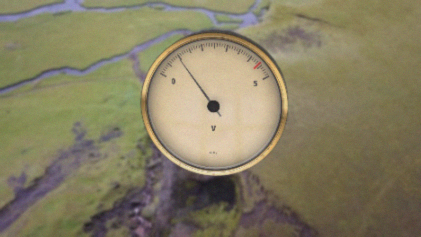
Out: value=1 unit=V
